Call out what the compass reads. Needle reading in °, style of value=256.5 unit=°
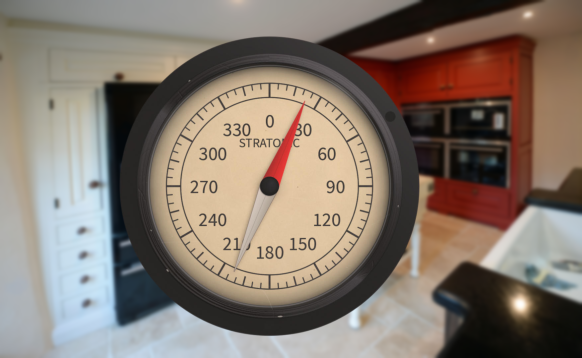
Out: value=22.5 unit=°
